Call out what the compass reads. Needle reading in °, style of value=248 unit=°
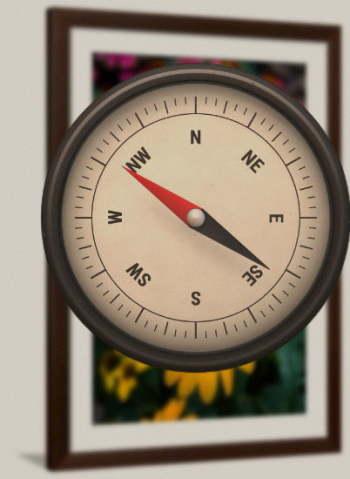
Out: value=305 unit=°
